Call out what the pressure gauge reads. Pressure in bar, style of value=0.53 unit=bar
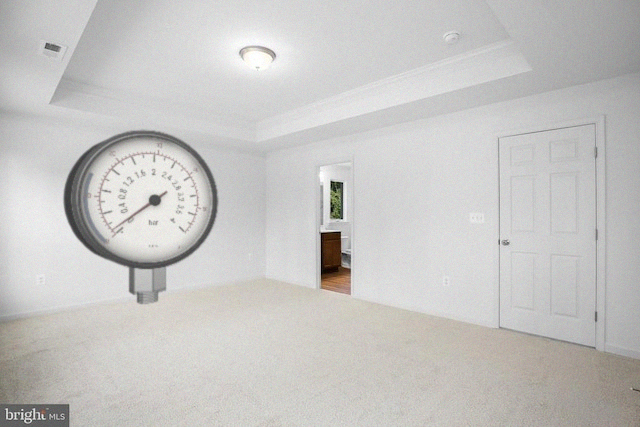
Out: value=0.1 unit=bar
